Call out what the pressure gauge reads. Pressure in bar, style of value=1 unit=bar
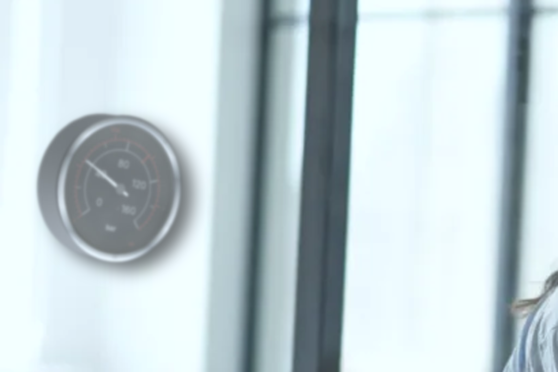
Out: value=40 unit=bar
